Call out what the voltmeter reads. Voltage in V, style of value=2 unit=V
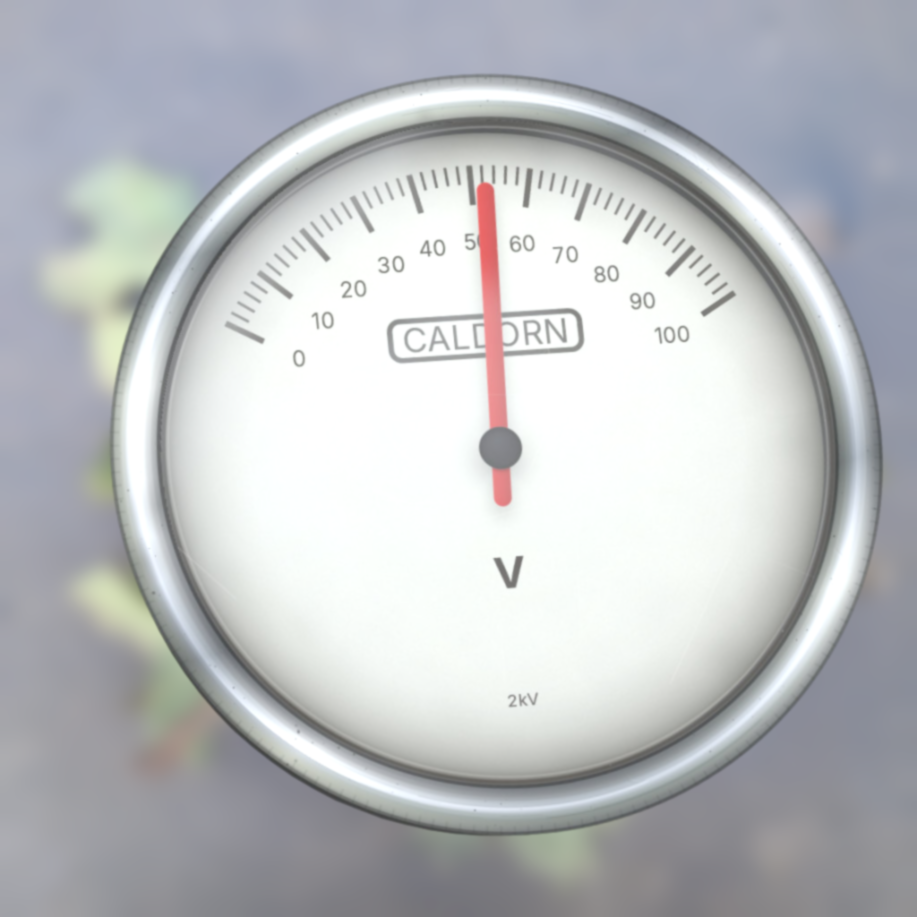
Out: value=52 unit=V
